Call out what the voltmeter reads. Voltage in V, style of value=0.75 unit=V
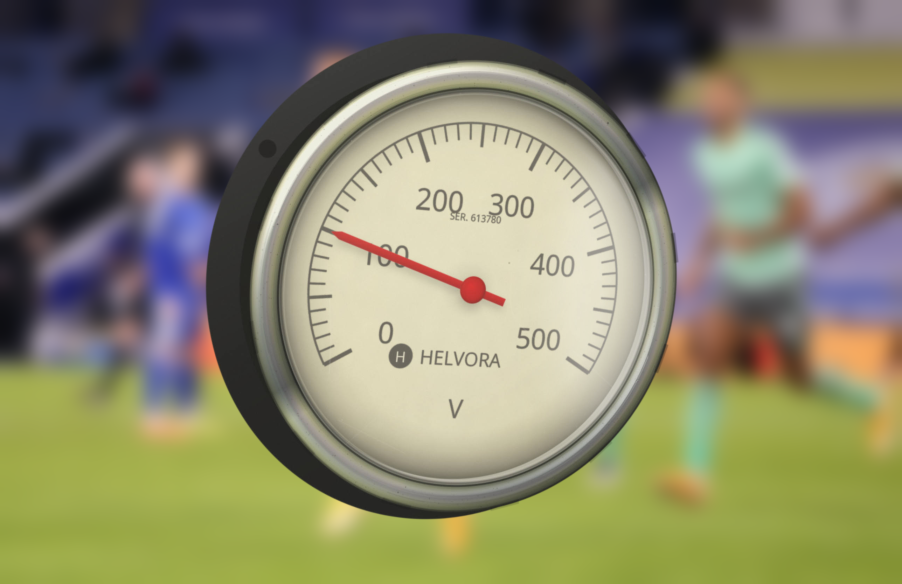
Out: value=100 unit=V
